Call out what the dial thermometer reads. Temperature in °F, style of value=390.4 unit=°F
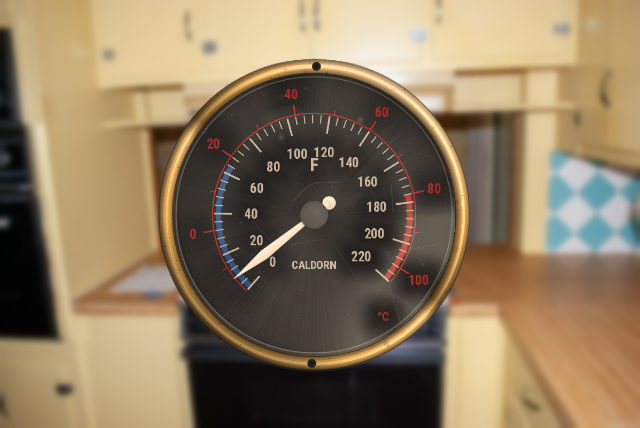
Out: value=8 unit=°F
